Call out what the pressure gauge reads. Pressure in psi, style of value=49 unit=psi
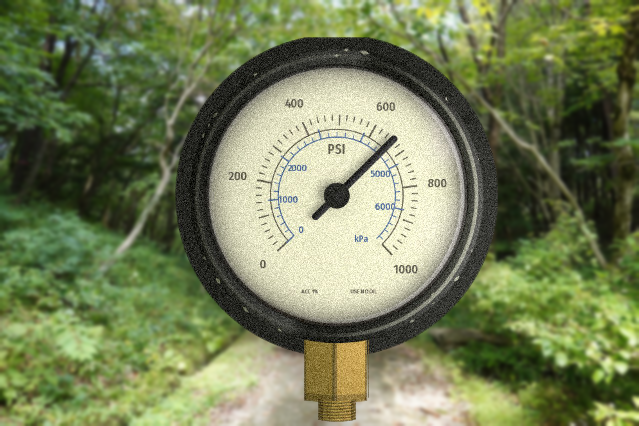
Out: value=660 unit=psi
